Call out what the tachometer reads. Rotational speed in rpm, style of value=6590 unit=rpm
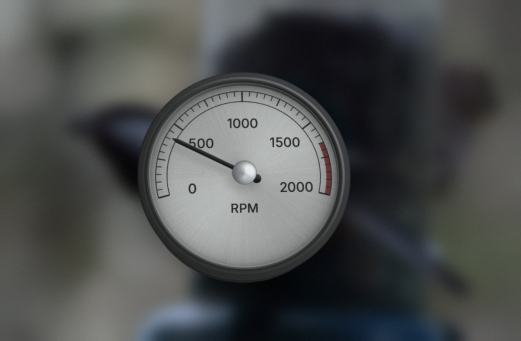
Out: value=400 unit=rpm
